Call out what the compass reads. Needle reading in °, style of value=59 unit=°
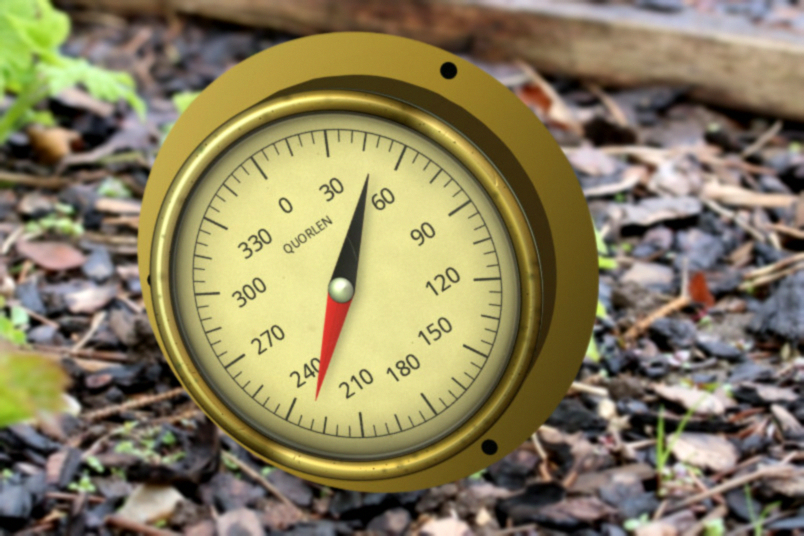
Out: value=230 unit=°
